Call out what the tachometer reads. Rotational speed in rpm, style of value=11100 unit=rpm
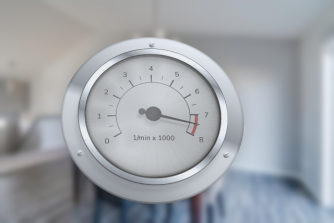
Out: value=7500 unit=rpm
